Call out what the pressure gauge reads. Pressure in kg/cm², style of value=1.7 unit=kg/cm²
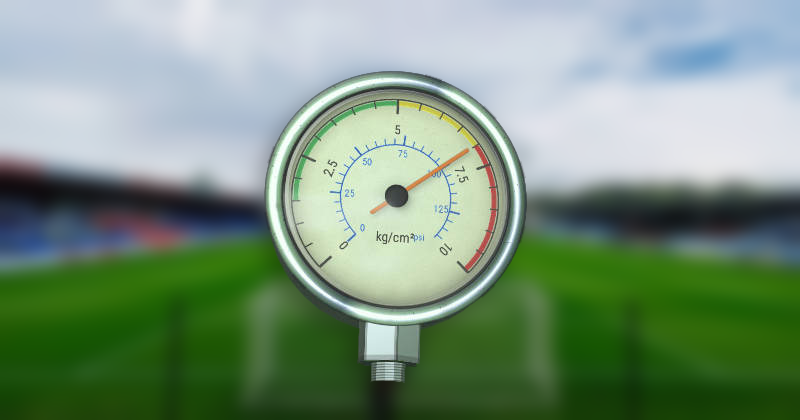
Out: value=7 unit=kg/cm²
